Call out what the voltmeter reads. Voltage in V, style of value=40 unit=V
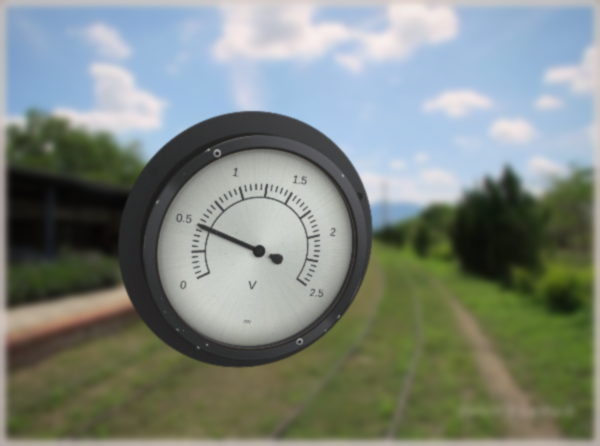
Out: value=0.5 unit=V
